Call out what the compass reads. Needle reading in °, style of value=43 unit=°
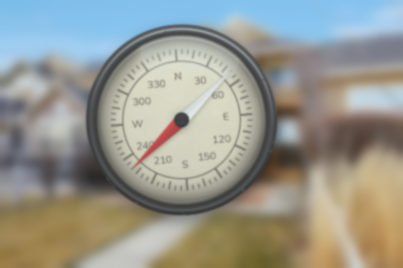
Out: value=230 unit=°
